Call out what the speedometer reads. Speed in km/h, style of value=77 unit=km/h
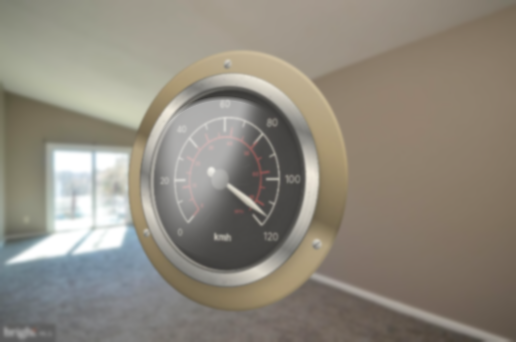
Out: value=115 unit=km/h
